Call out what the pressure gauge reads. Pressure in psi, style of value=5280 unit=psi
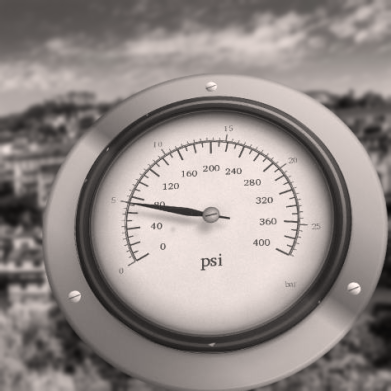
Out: value=70 unit=psi
